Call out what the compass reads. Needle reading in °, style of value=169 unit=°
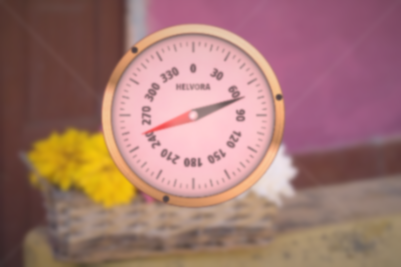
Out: value=250 unit=°
